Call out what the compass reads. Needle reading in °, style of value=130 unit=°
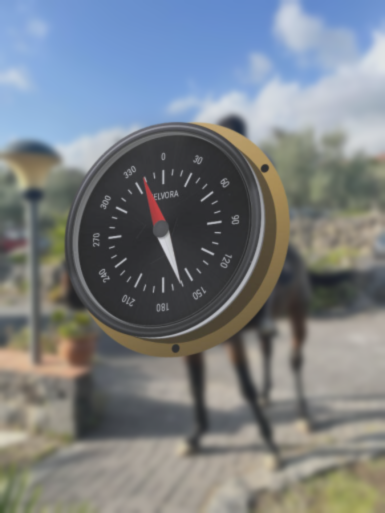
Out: value=340 unit=°
